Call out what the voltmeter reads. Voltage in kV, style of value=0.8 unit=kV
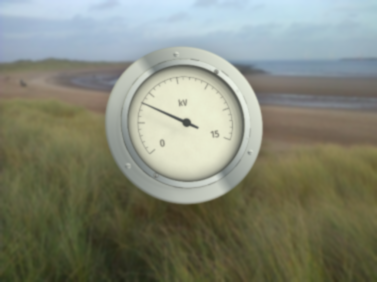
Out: value=4 unit=kV
